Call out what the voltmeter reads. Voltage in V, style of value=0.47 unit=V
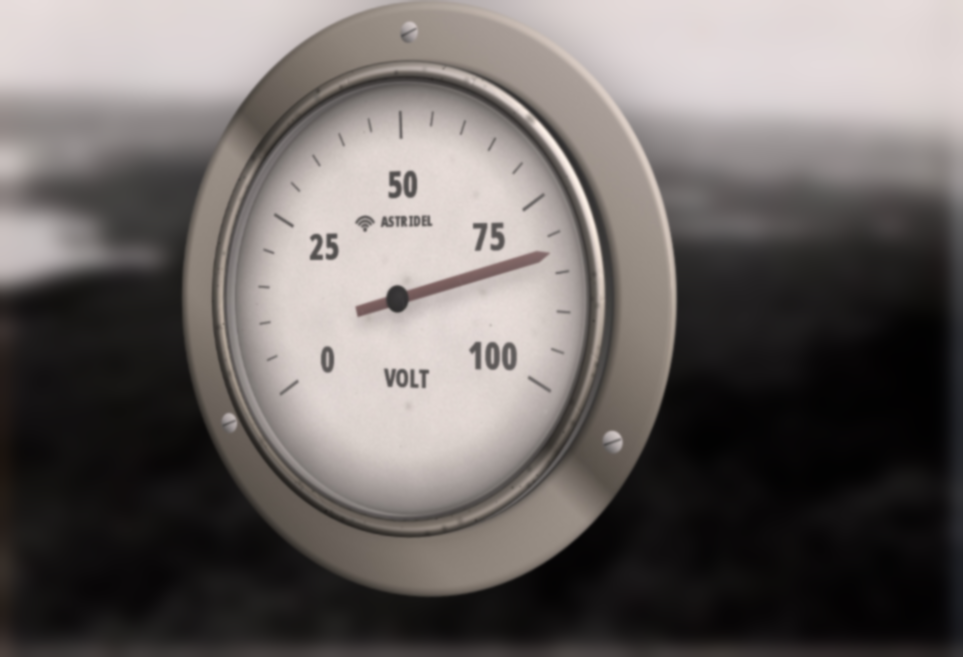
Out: value=82.5 unit=V
